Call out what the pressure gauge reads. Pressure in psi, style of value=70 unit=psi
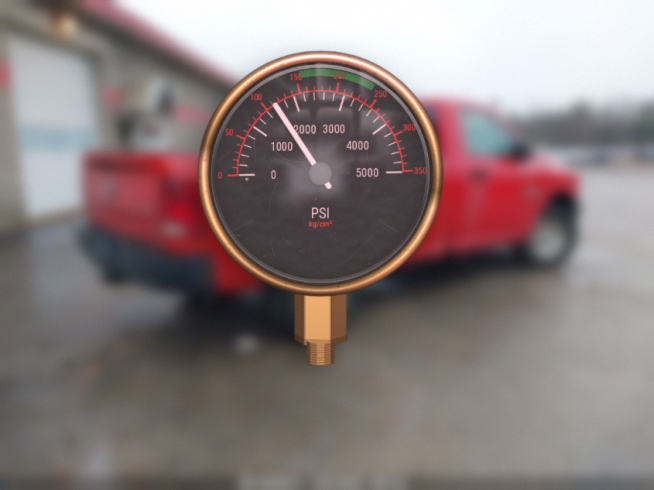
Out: value=1600 unit=psi
